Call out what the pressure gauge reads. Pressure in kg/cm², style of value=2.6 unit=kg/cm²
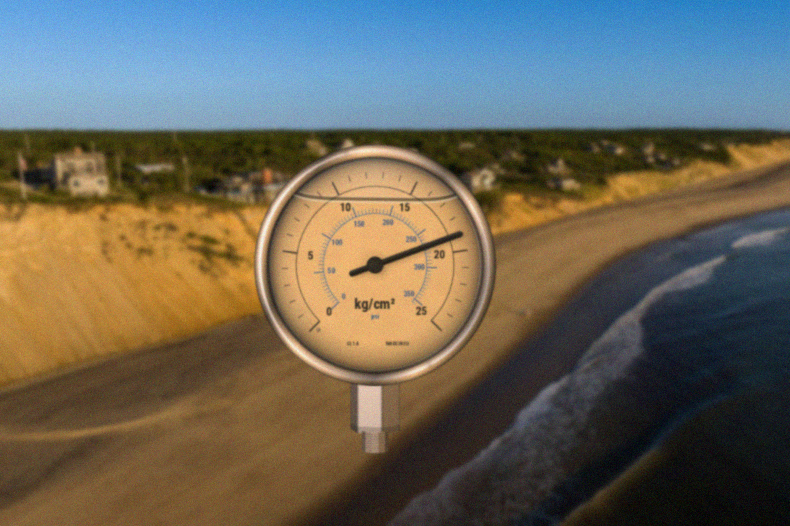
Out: value=19 unit=kg/cm²
